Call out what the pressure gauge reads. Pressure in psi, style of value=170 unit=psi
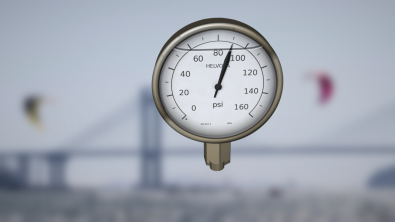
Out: value=90 unit=psi
